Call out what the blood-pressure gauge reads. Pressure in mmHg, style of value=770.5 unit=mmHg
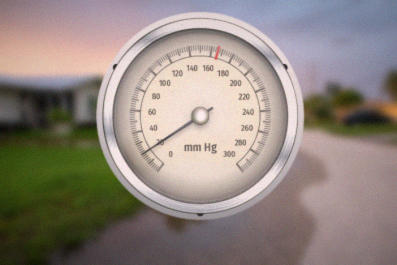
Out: value=20 unit=mmHg
